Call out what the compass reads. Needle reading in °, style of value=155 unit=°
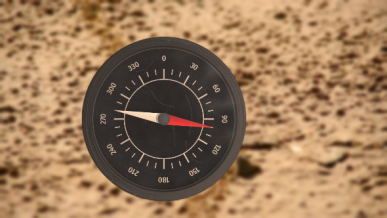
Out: value=100 unit=°
